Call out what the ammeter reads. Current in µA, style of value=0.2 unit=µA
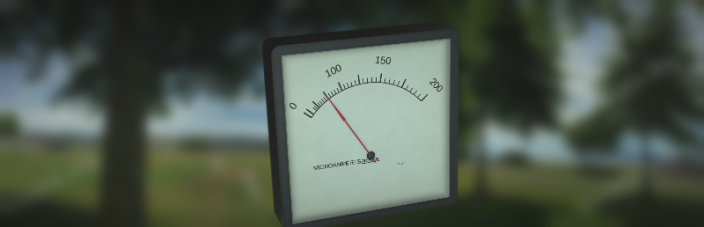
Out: value=75 unit=µA
